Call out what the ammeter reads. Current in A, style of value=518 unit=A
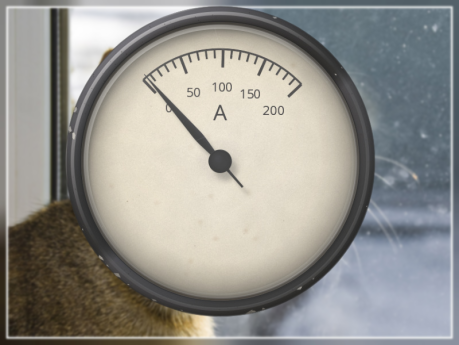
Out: value=5 unit=A
